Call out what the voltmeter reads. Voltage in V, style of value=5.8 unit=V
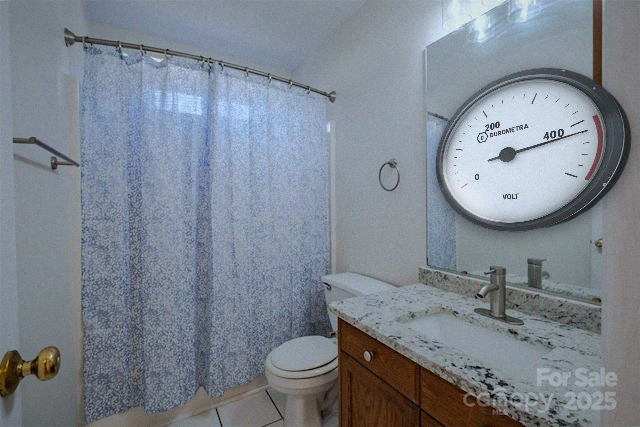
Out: value=420 unit=V
